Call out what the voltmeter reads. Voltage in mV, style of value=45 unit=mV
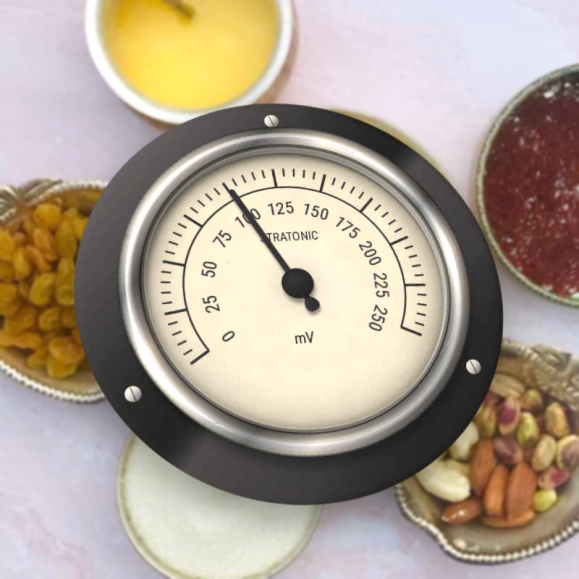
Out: value=100 unit=mV
